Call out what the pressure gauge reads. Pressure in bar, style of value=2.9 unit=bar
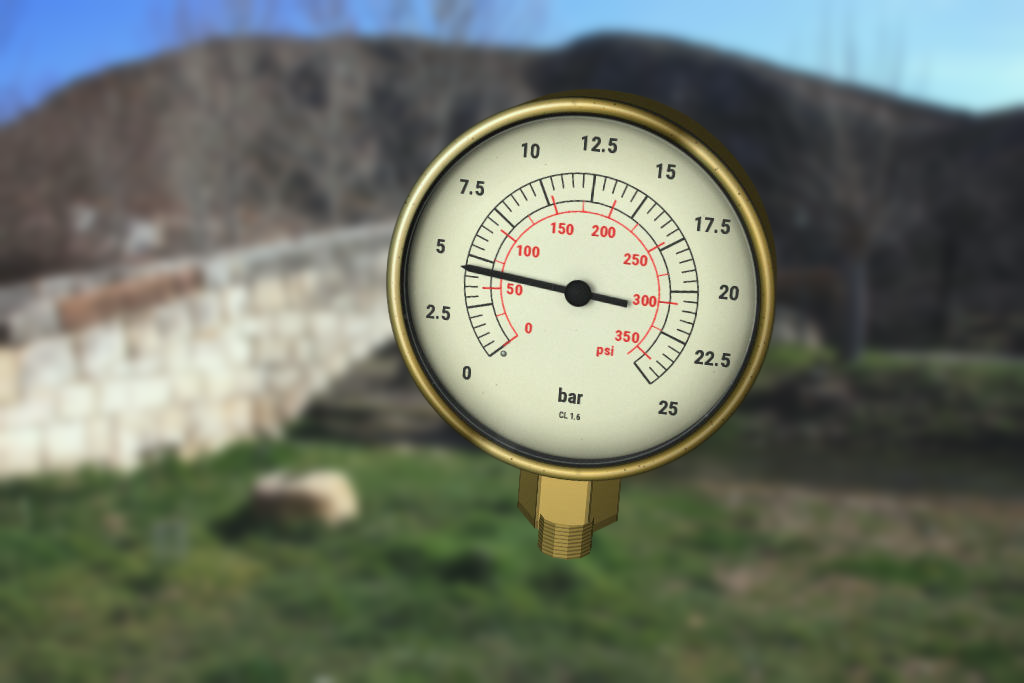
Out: value=4.5 unit=bar
